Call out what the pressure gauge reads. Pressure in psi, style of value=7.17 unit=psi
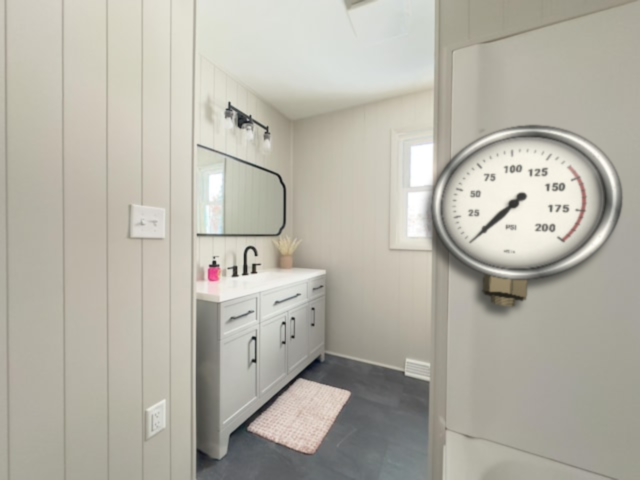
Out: value=0 unit=psi
